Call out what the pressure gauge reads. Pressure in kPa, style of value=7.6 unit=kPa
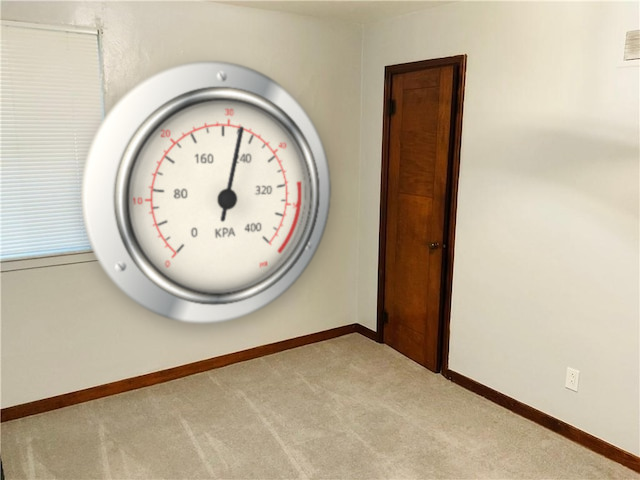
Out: value=220 unit=kPa
